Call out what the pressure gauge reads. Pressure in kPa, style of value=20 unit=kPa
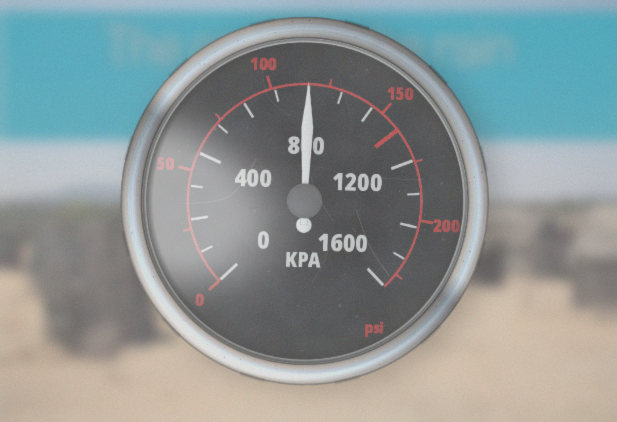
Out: value=800 unit=kPa
